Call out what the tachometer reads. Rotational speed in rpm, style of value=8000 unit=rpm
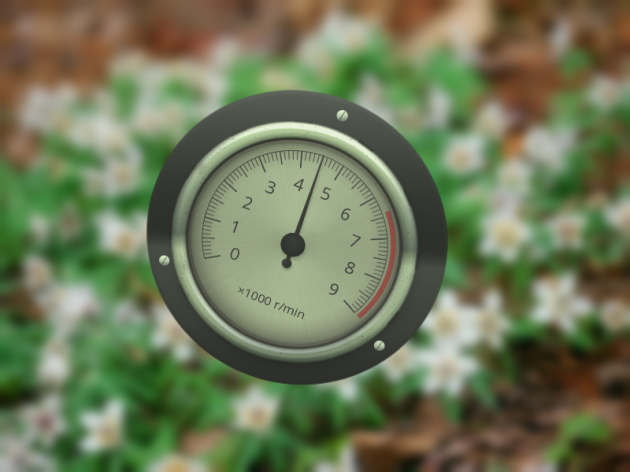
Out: value=4500 unit=rpm
